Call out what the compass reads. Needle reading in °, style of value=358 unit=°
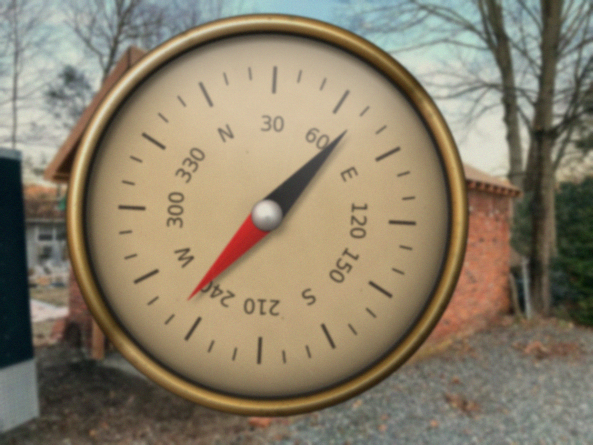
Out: value=250 unit=°
